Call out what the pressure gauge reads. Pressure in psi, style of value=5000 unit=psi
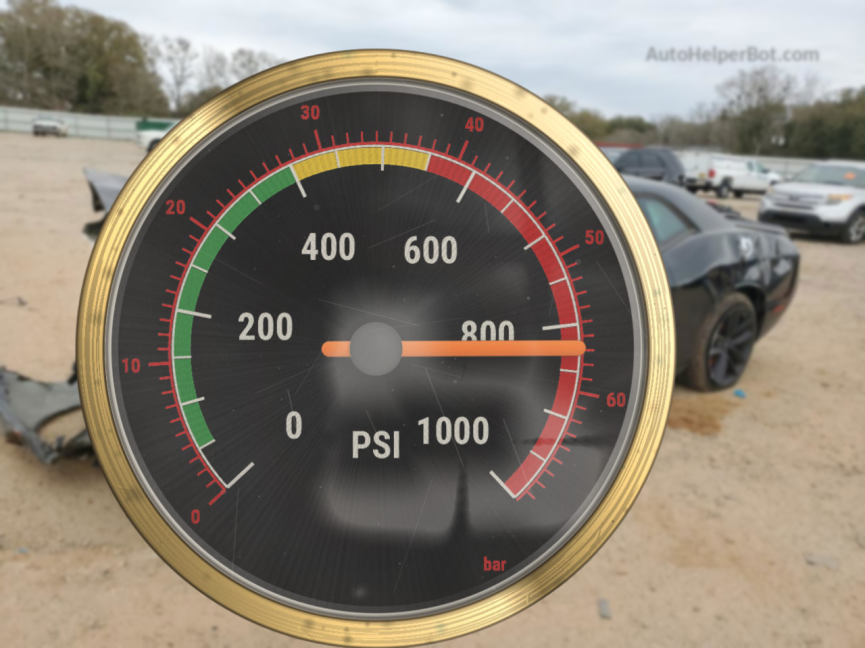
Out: value=825 unit=psi
